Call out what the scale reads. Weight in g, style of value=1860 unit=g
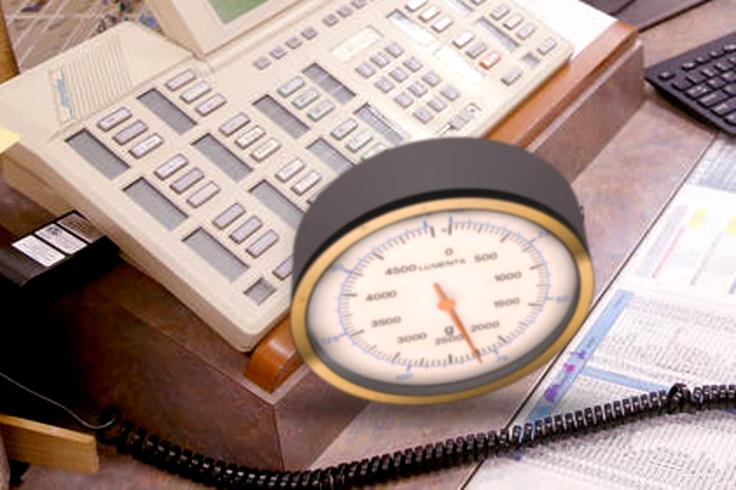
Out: value=2250 unit=g
